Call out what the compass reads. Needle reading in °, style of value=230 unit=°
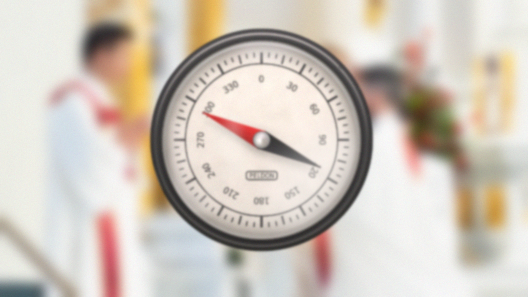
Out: value=295 unit=°
